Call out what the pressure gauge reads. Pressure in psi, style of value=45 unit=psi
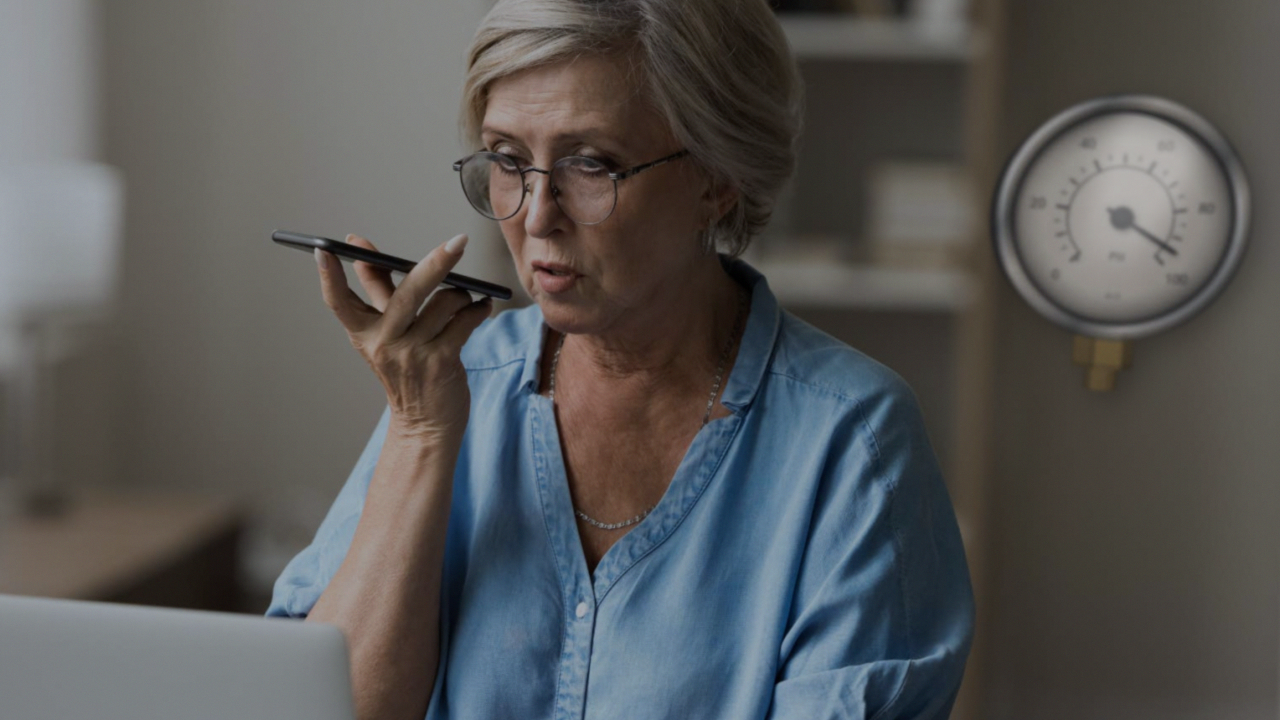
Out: value=95 unit=psi
